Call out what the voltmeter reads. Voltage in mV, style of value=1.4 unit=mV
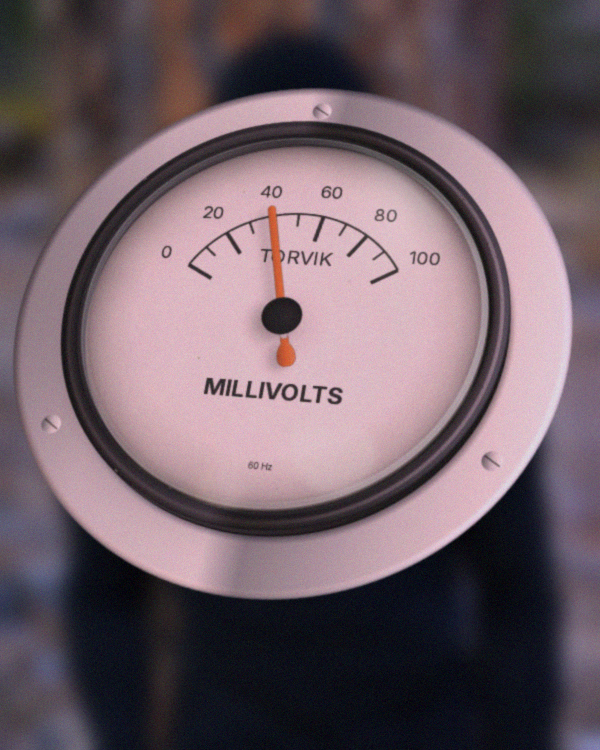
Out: value=40 unit=mV
